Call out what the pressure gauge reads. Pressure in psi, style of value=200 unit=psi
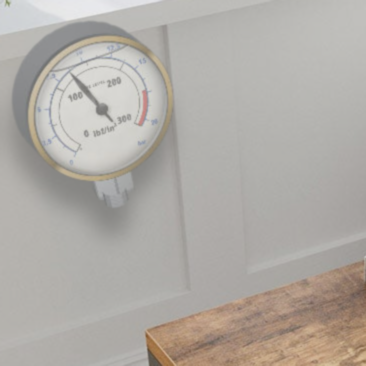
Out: value=125 unit=psi
